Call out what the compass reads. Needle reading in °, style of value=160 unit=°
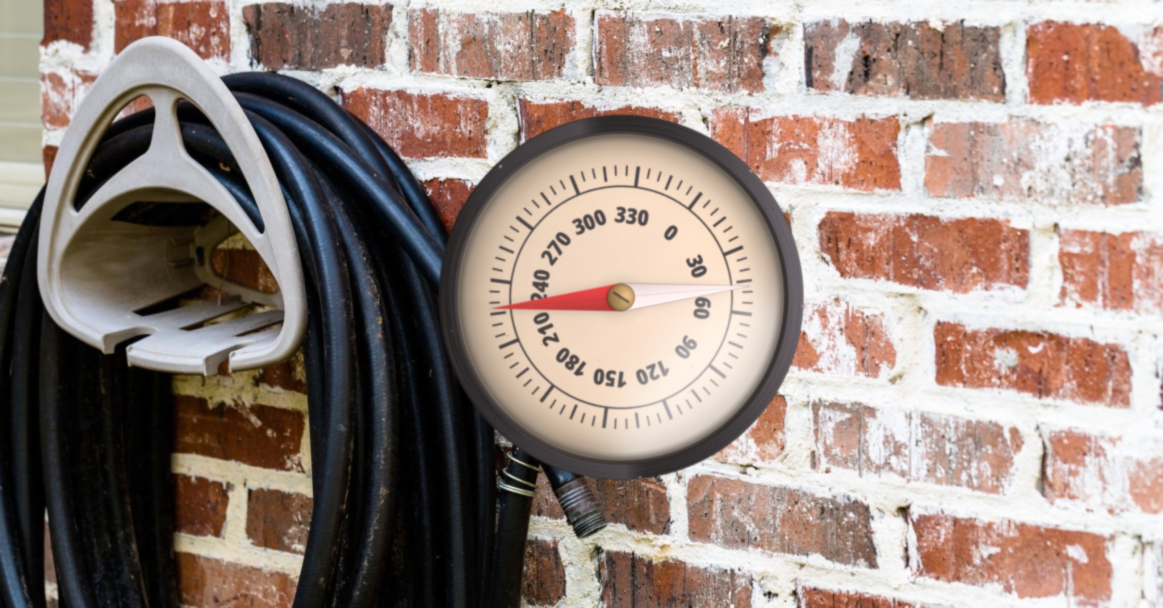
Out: value=227.5 unit=°
